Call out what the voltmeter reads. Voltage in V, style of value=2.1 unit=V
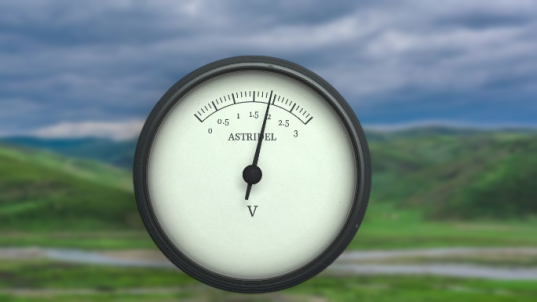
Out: value=1.9 unit=V
